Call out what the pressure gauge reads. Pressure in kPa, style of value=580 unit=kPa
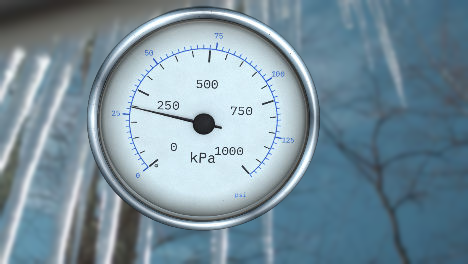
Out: value=200 unit=kPa
